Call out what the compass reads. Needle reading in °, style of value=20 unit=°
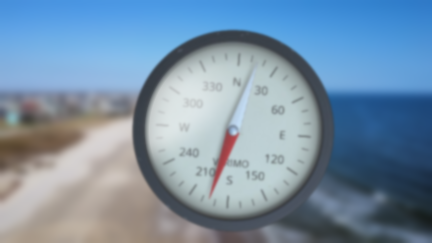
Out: value=195 unit=°
